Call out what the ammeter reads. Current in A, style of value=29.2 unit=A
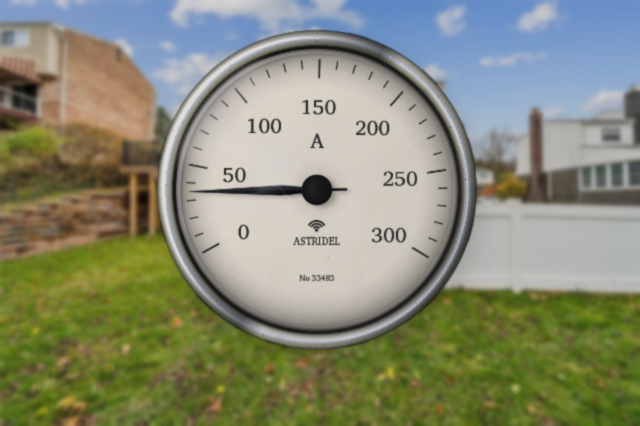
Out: value=35 unit=A
